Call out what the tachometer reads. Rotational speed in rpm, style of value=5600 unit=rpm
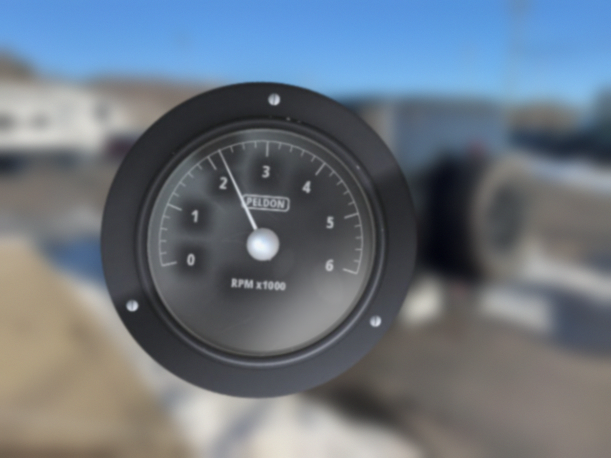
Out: value=2200 unit=rpm
